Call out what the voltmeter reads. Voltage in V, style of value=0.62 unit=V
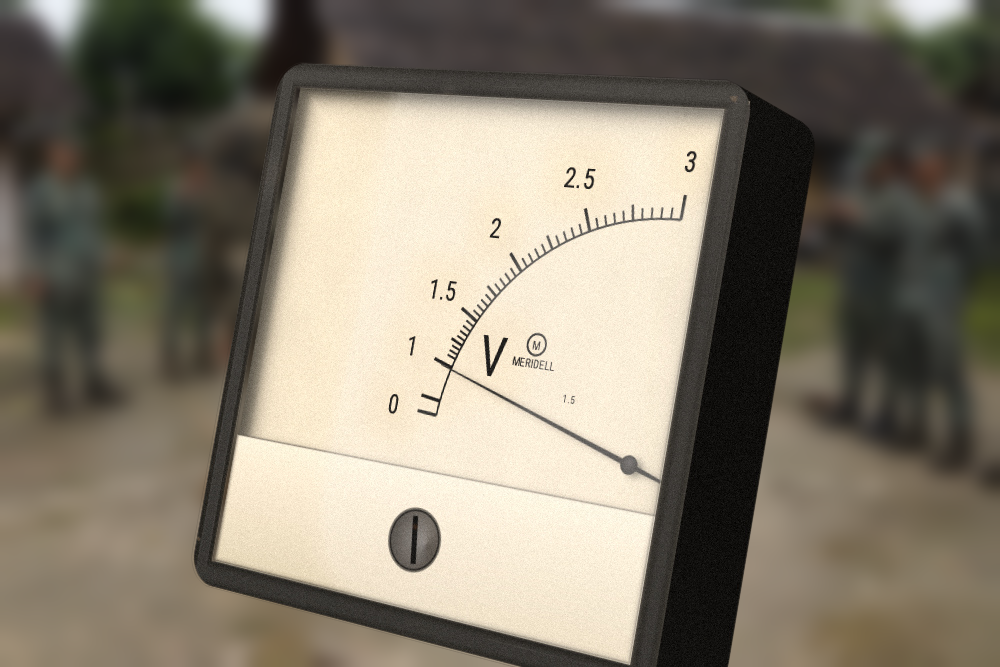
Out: value=1 unit=V
